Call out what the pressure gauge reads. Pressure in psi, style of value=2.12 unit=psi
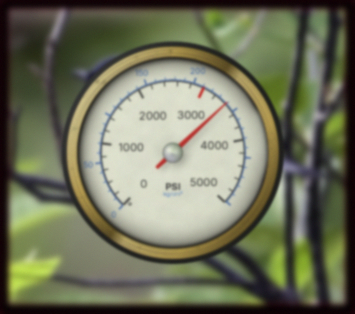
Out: value=3400 unit=psi
